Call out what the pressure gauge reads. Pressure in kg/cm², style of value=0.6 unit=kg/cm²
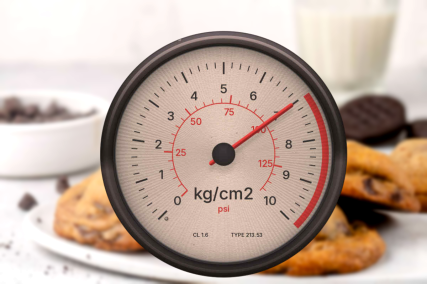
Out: value=7 unit=kg/cm²
